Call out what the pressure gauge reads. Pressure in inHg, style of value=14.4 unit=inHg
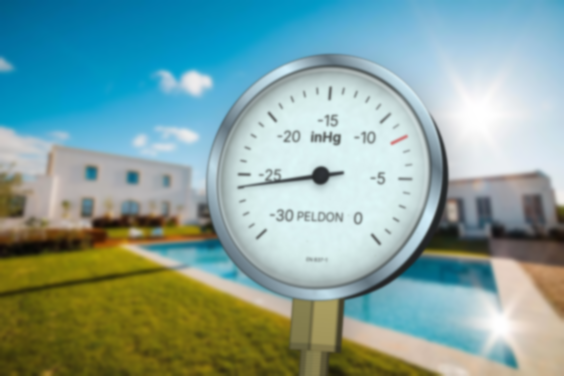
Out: value=-26 unit=inHg
